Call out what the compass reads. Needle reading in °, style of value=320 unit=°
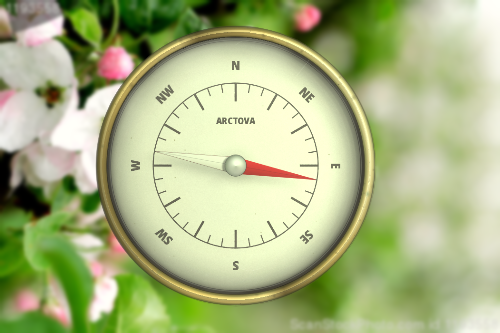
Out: value=100 unit=°
